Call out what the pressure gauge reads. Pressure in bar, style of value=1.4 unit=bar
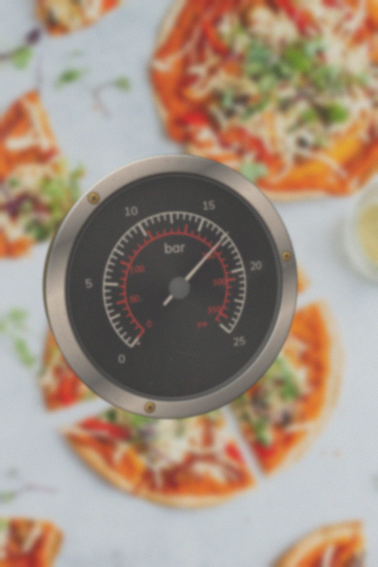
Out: value=17 unit=bar
